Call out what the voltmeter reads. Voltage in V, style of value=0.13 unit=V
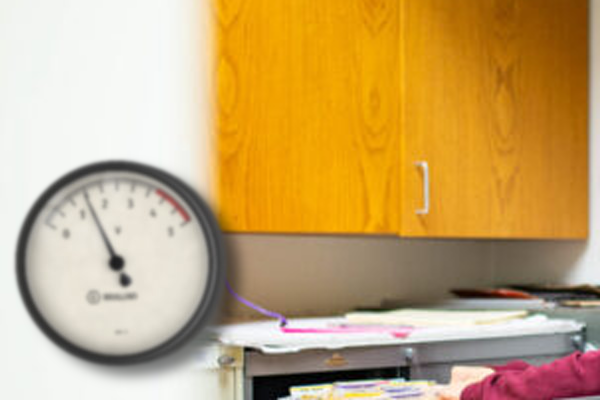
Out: value=1.5 unit=V
